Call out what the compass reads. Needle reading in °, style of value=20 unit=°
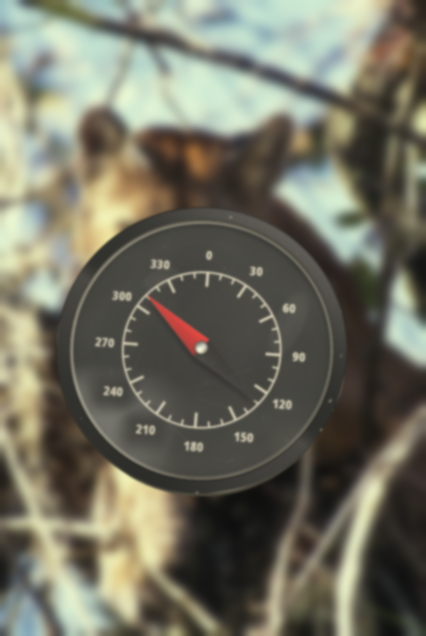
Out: value=310 unit=°
